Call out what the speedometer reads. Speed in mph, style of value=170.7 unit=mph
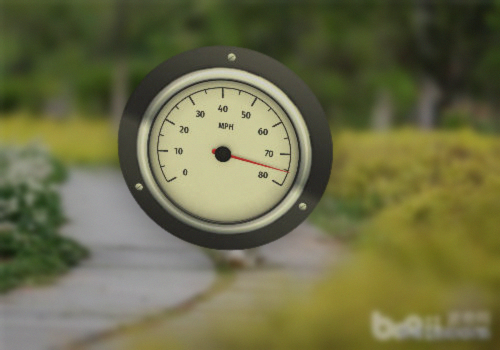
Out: value=75 unit=mph
